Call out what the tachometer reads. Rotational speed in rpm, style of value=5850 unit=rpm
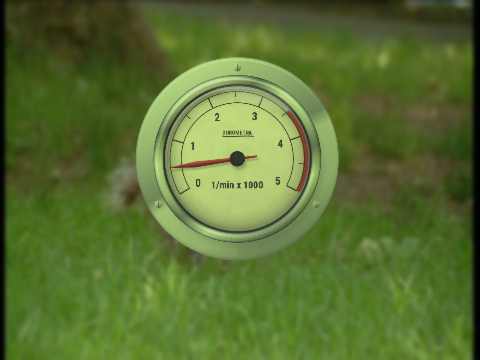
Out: value=500 unit=rpm
